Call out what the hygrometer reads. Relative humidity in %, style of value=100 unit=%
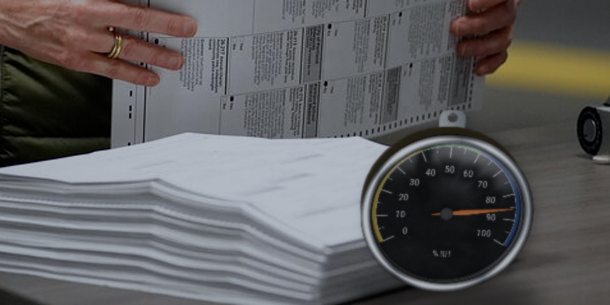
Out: value=85 unit=%
